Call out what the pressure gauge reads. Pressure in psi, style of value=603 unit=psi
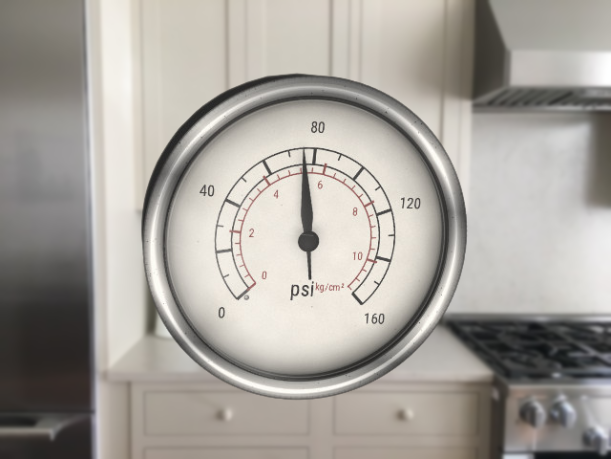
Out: value=75 unit=psi
